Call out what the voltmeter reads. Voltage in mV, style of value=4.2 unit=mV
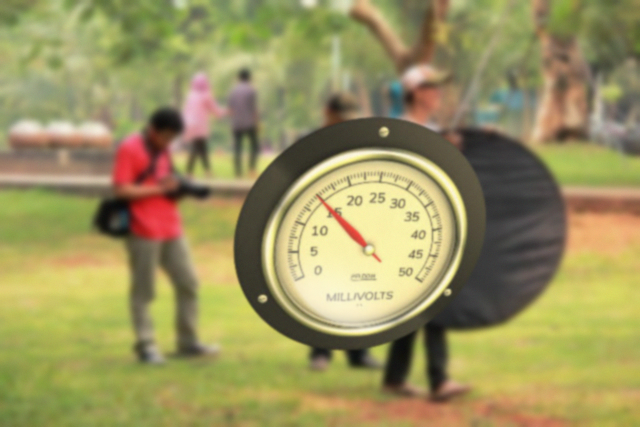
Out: value=15 unit=mV
